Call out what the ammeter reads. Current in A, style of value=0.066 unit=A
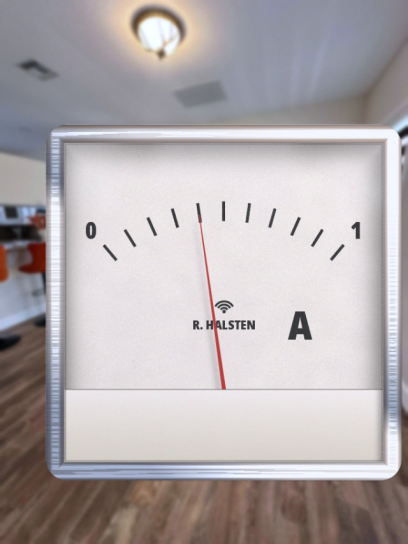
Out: value=0.4 unit=A
